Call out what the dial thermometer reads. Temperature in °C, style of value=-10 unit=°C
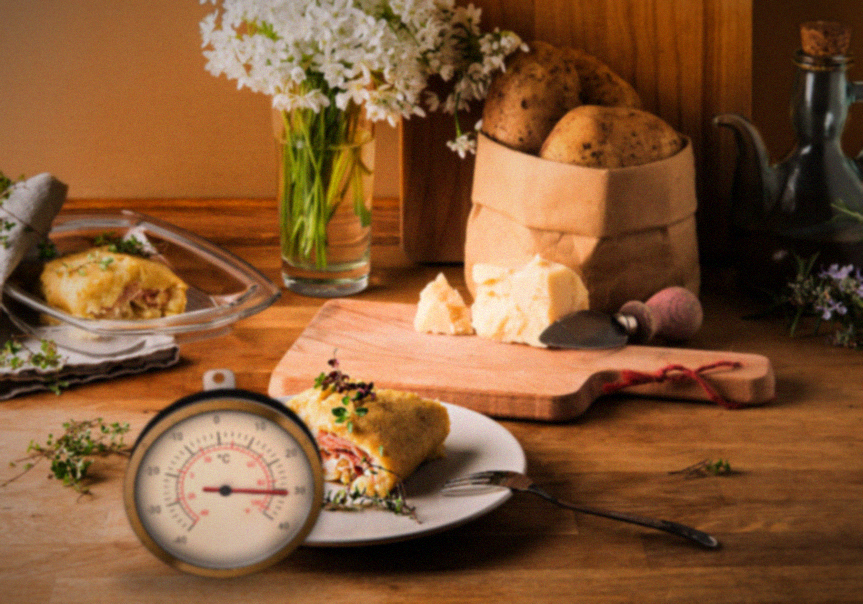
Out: value=30 unit=°C
